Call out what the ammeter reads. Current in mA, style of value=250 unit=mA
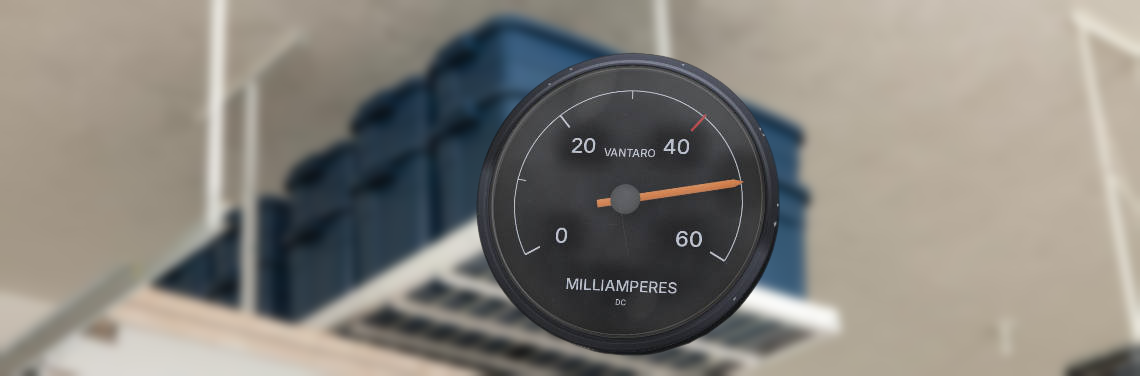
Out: value=50 unit=mA
